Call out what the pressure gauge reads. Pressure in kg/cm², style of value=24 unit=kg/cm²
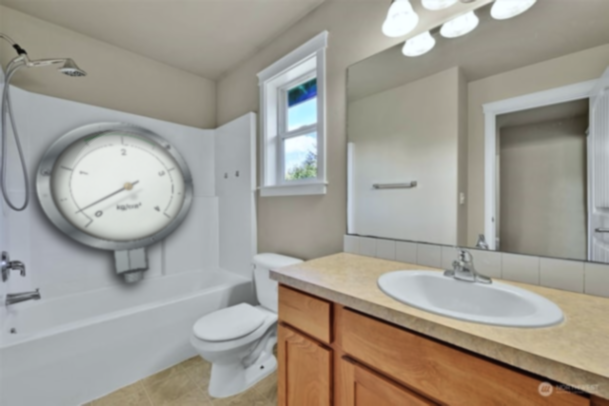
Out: value=0.25 unit=kg/cm²
